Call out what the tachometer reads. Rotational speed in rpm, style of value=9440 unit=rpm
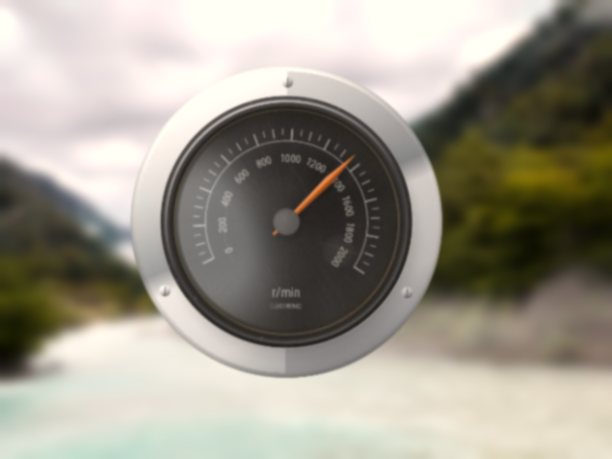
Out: value=1350 unit=rpm
